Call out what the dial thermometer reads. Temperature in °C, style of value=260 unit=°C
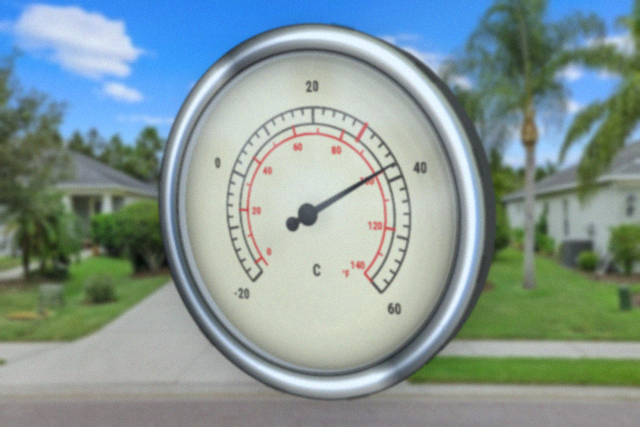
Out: value=38 unit=°C
